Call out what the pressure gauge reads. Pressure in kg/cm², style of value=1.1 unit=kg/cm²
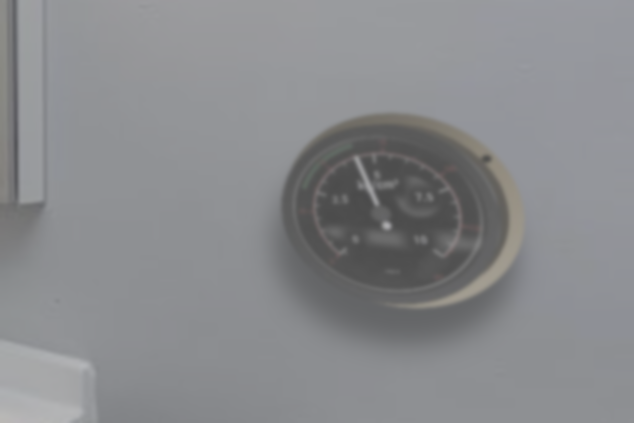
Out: value=4.5 unit=kg/cm²
